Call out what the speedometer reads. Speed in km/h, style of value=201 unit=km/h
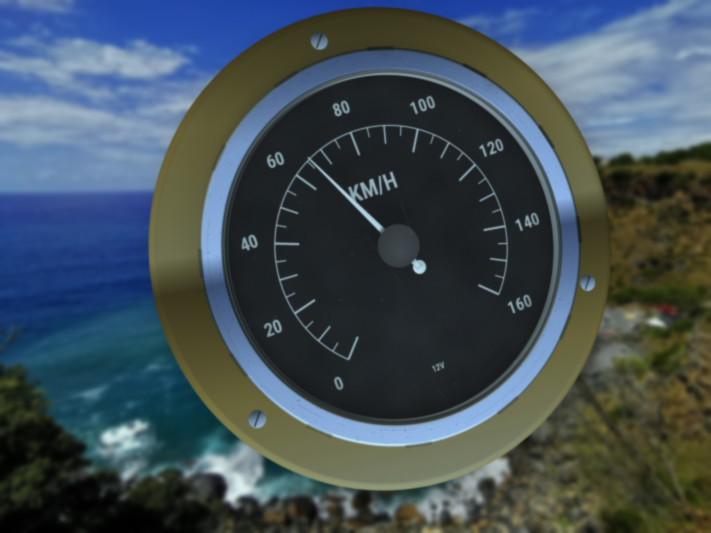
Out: value=65 unit=km/h
